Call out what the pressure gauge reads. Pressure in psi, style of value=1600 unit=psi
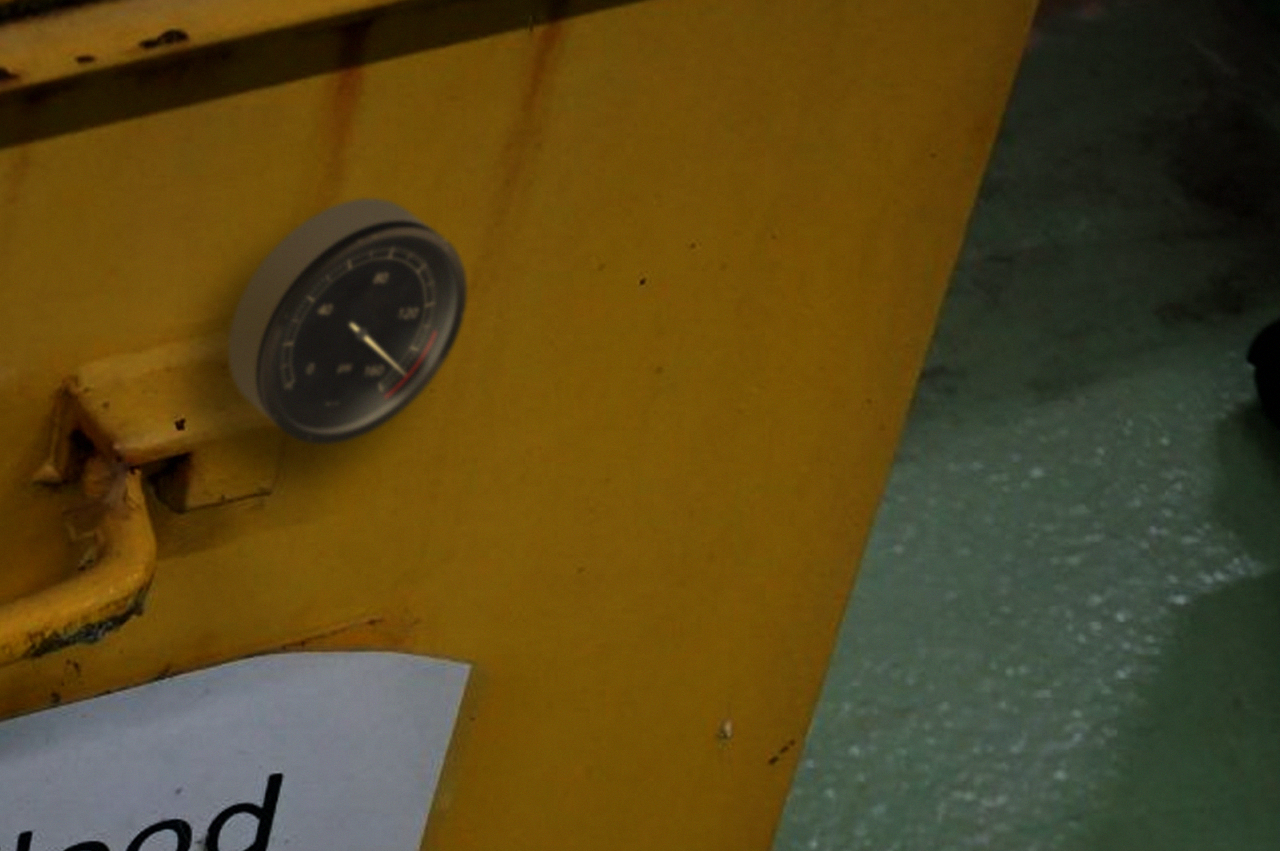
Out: value=150 unit=psi
